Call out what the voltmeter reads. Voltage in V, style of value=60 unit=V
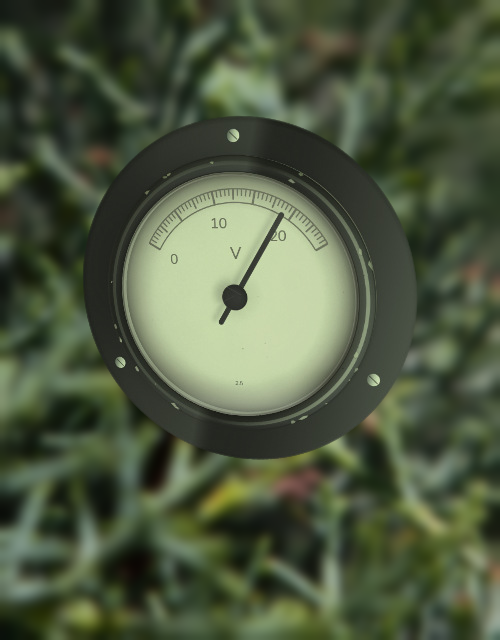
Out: value=19 unit=V
